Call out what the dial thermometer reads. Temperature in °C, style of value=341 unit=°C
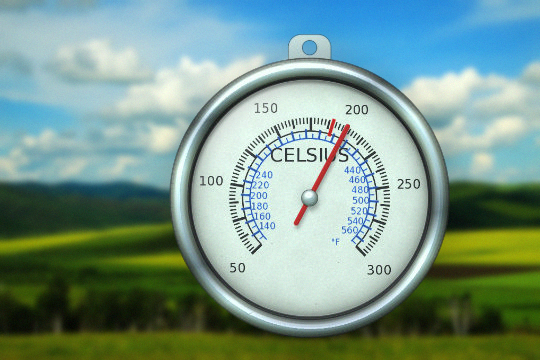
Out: value=200 unit=°C
